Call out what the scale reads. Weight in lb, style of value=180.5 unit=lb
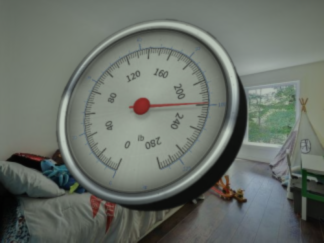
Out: value=220 unit=lb
